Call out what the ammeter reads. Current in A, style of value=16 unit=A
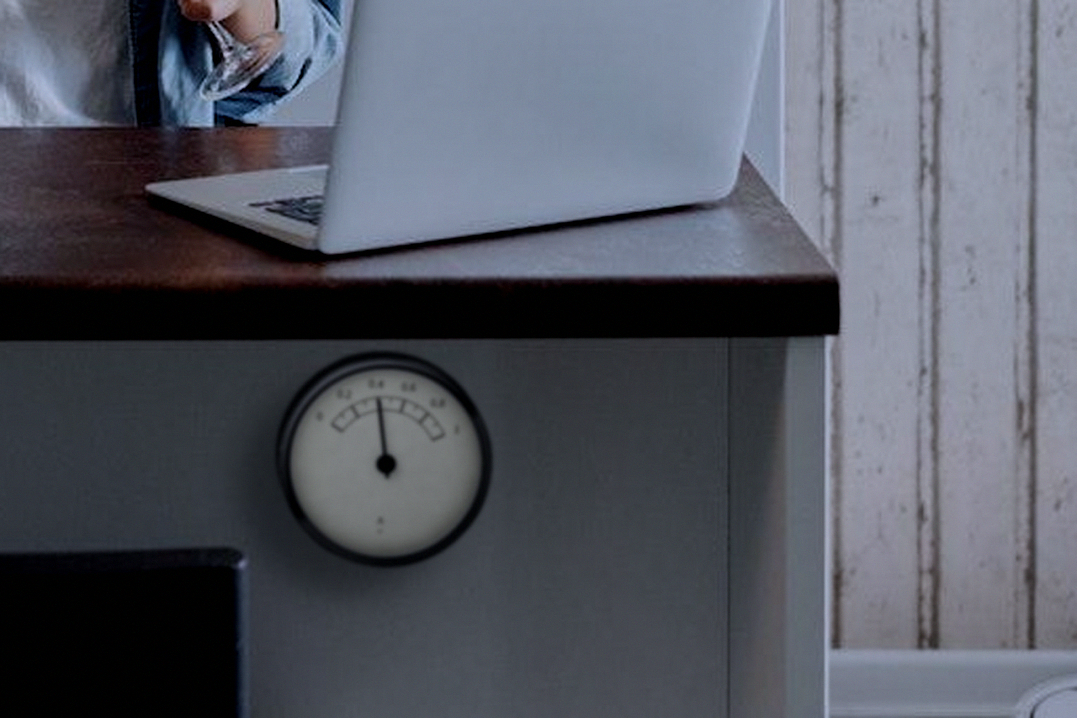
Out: value=0.4 unit=A
